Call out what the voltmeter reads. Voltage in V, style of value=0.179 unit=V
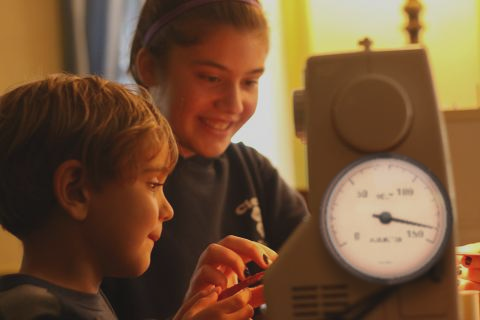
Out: value=140 unit=V
